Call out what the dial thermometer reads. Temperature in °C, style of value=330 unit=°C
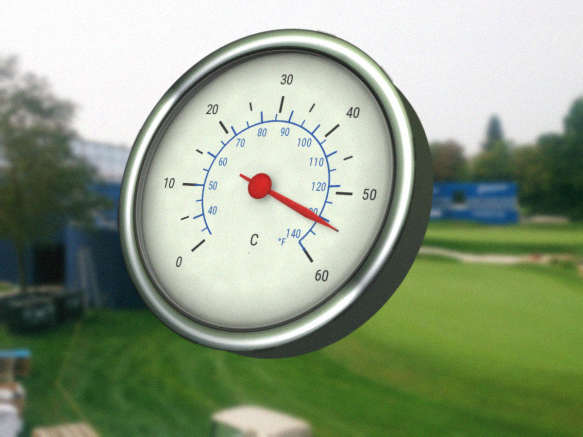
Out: value=55 unit=°C
